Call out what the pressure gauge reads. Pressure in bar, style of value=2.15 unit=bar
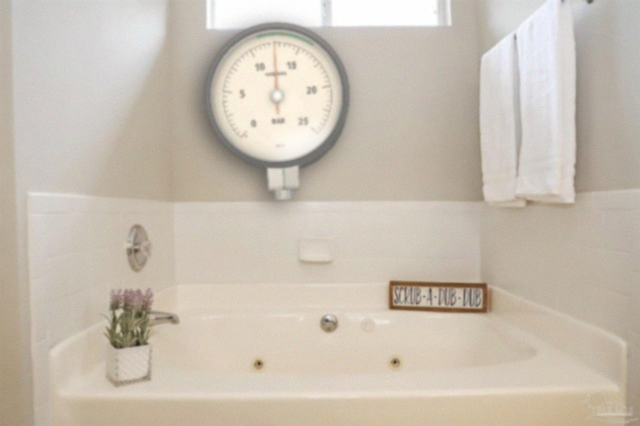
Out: value=12.5 unit=bar
